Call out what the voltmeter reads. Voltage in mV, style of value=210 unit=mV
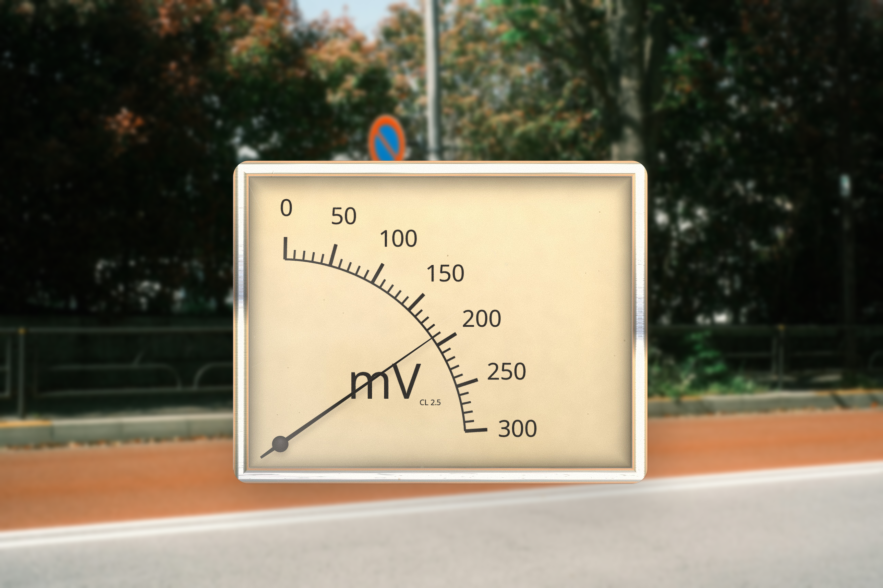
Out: value=190 unit=mV
